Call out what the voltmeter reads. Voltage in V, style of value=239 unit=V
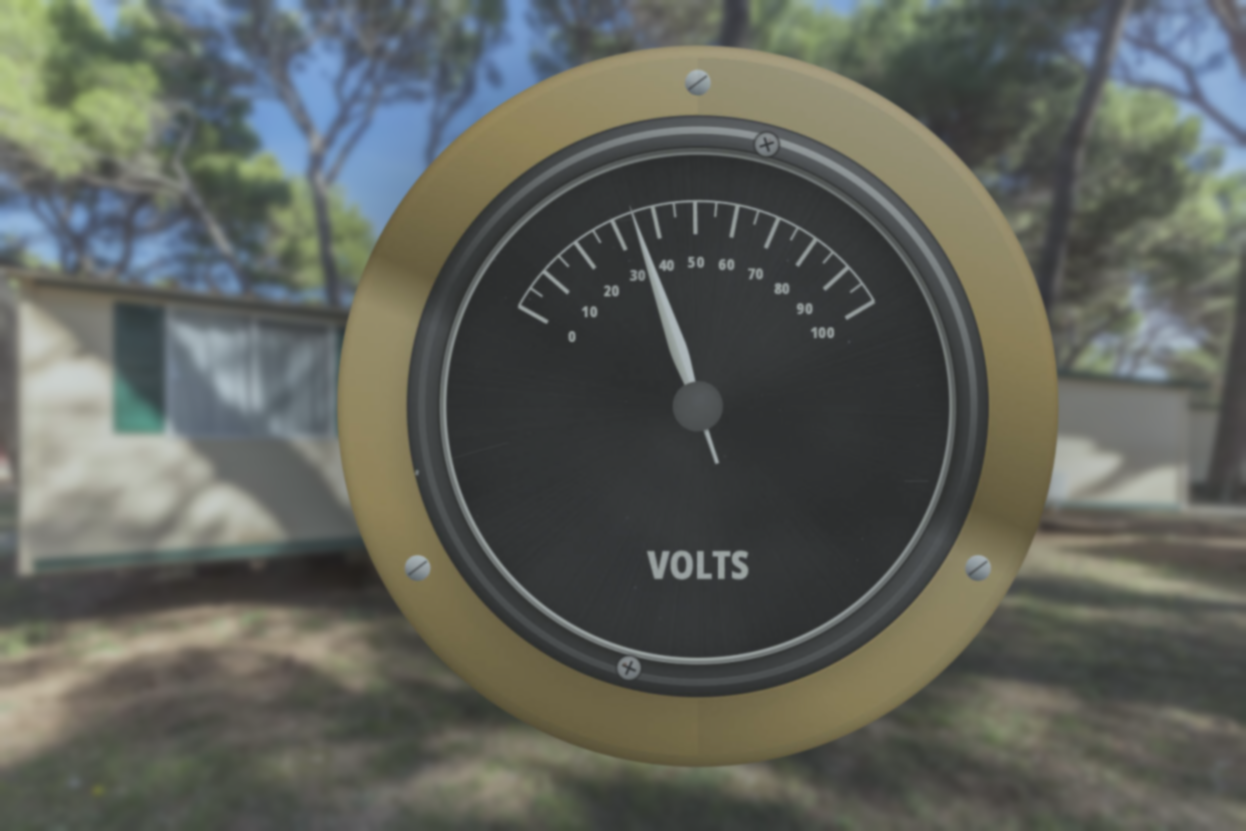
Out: value=35 unit=V
